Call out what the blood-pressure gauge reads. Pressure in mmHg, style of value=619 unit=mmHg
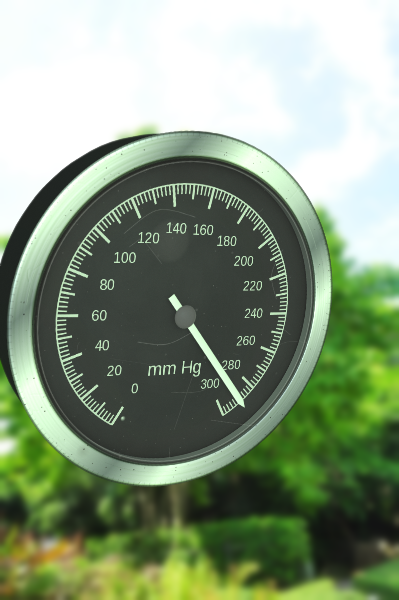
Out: value=290 unit=mmHg
